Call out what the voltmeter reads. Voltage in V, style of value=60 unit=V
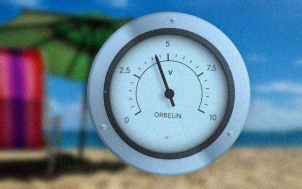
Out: value=4.25 unit=V
